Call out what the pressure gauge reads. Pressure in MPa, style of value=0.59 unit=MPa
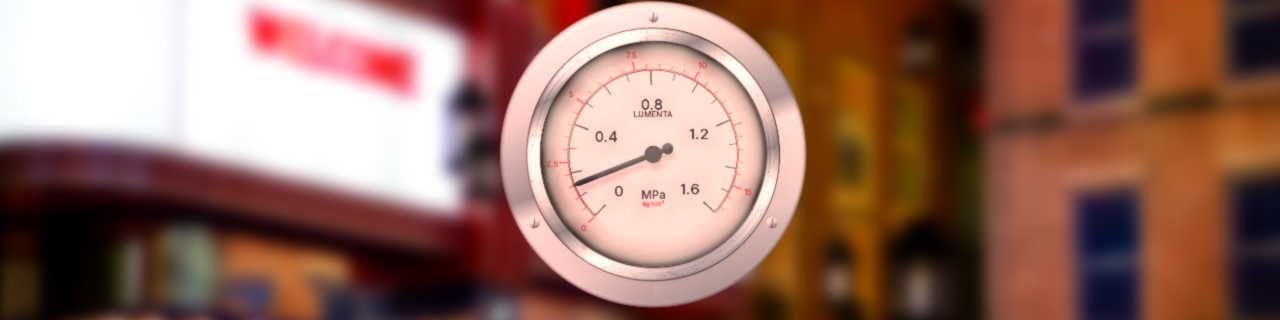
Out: value=0.15 unit=MPa
